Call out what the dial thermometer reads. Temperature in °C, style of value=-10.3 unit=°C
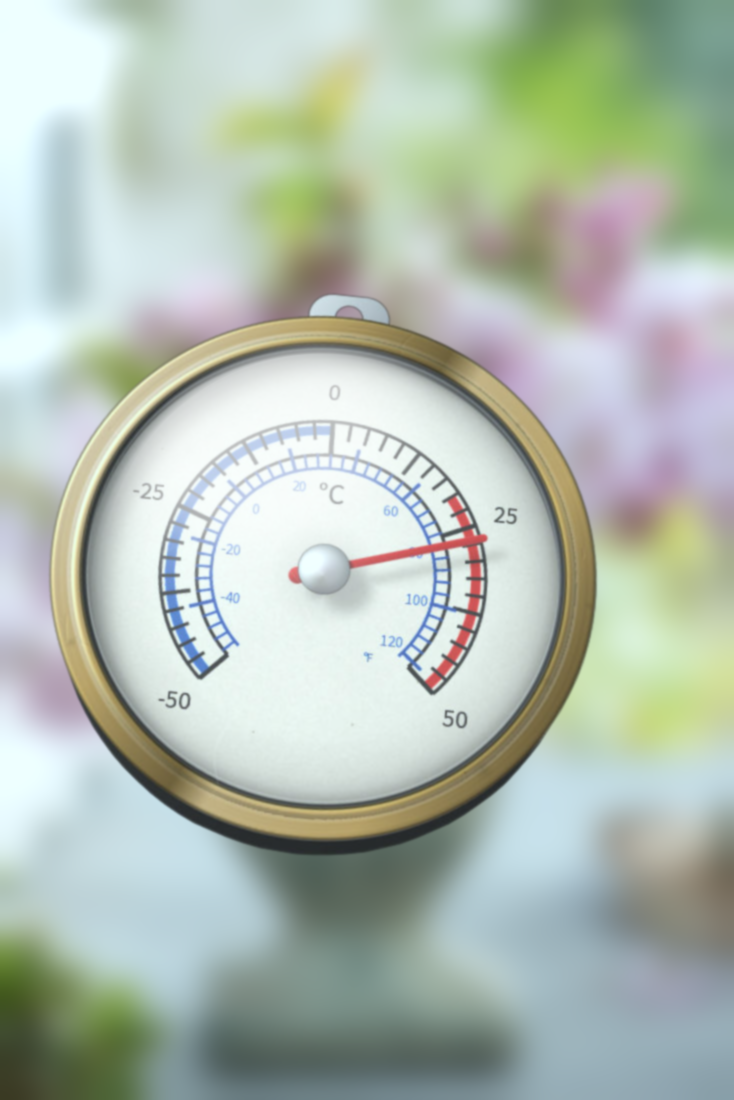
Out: value=27.5 unit=°C
